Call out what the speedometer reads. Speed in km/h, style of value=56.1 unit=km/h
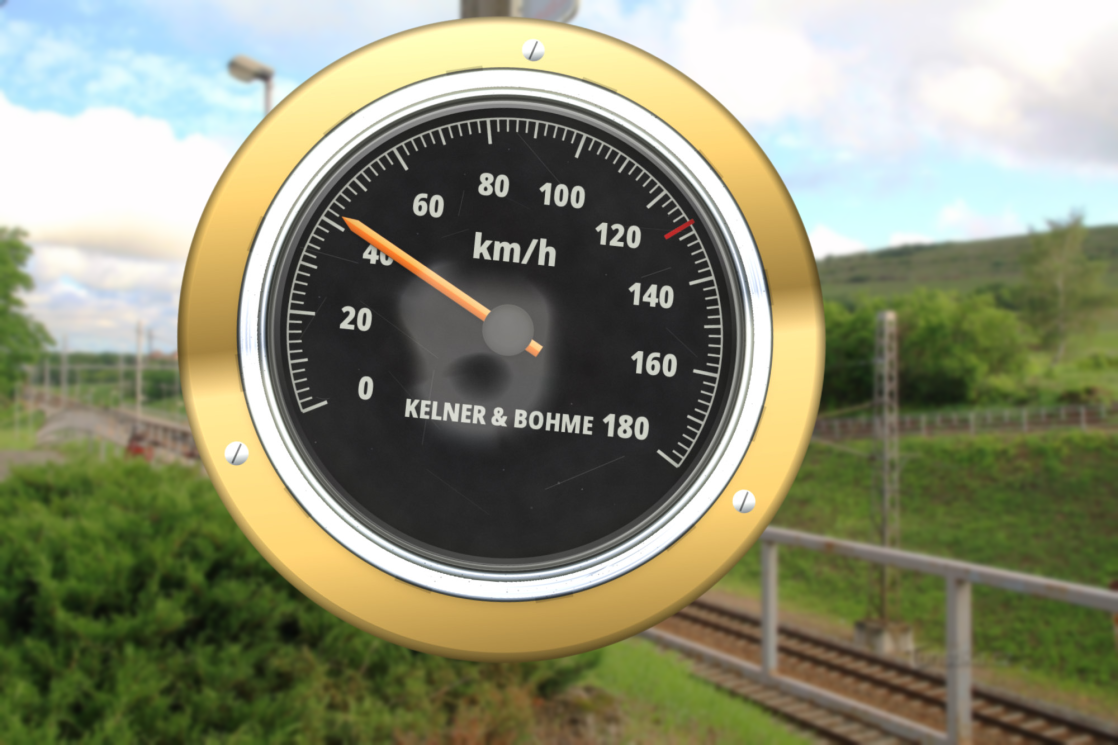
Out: value=42 unit=km/h
